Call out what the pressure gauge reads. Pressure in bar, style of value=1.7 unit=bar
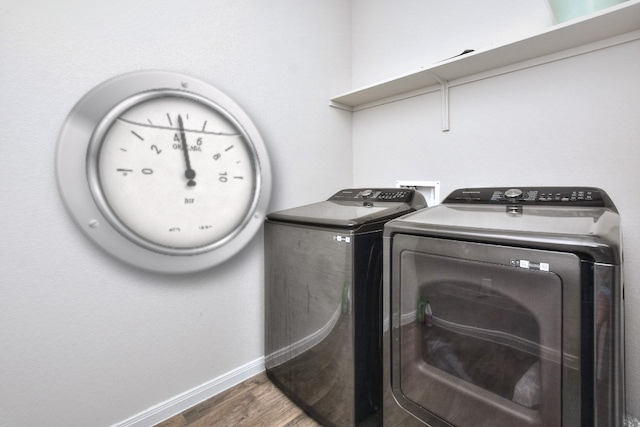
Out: value=4.5 unit=bar
